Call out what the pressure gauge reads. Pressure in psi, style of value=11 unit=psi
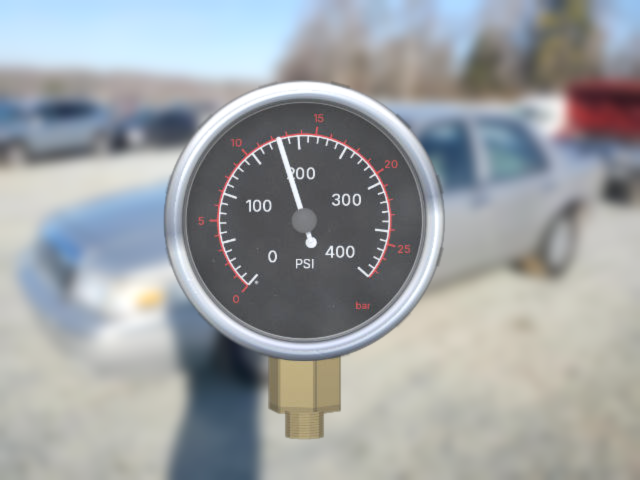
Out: value=180 unit=psi
